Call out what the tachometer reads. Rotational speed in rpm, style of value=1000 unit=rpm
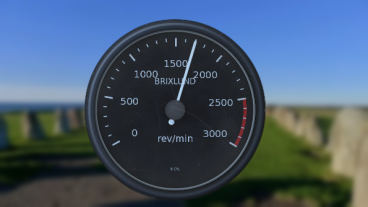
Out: value=1700 unit=rpm
